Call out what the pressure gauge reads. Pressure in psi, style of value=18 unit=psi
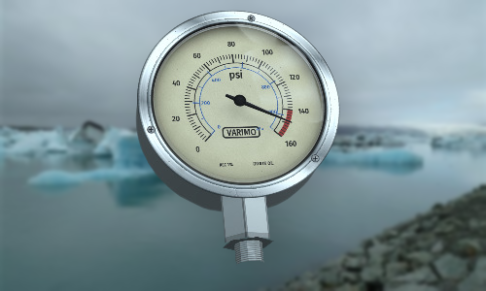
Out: value=150 unit=psi
